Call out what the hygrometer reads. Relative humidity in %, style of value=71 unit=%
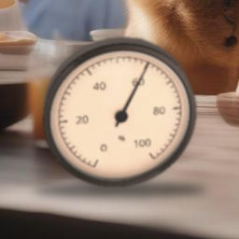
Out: value=60 unit=%
